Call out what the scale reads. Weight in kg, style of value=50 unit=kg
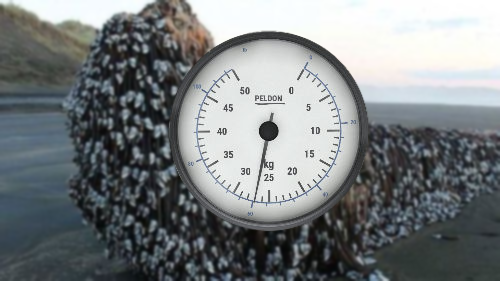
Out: value=27 unit=kg
